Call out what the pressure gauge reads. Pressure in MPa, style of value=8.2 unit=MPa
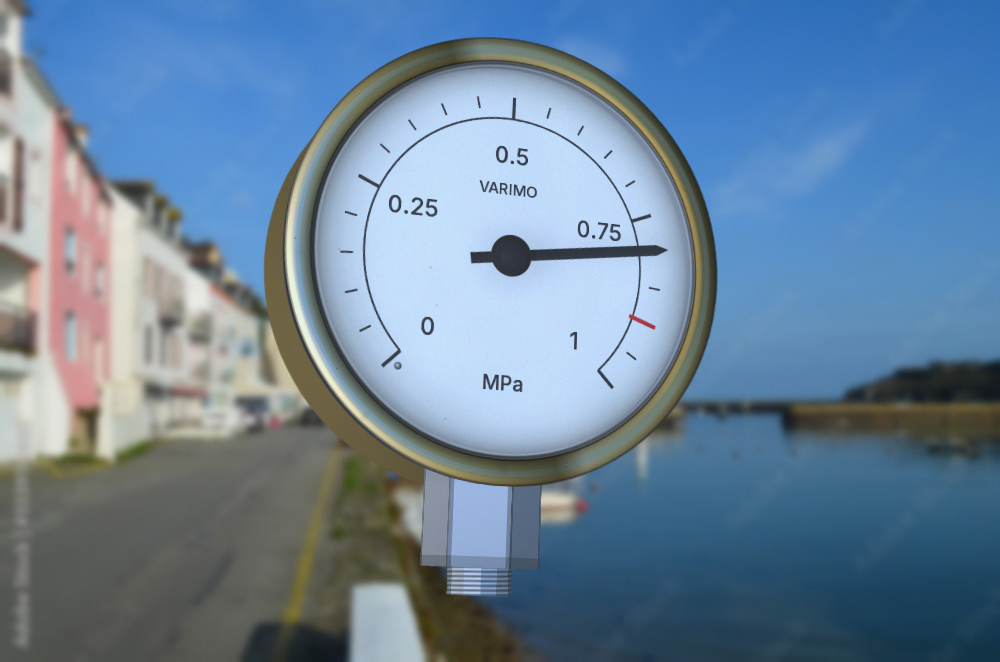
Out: value=0.8 unit=MPa
